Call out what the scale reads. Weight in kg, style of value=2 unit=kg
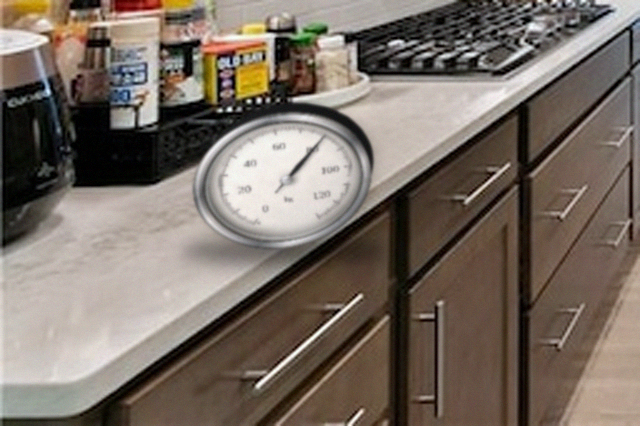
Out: value=80 unit=kg
